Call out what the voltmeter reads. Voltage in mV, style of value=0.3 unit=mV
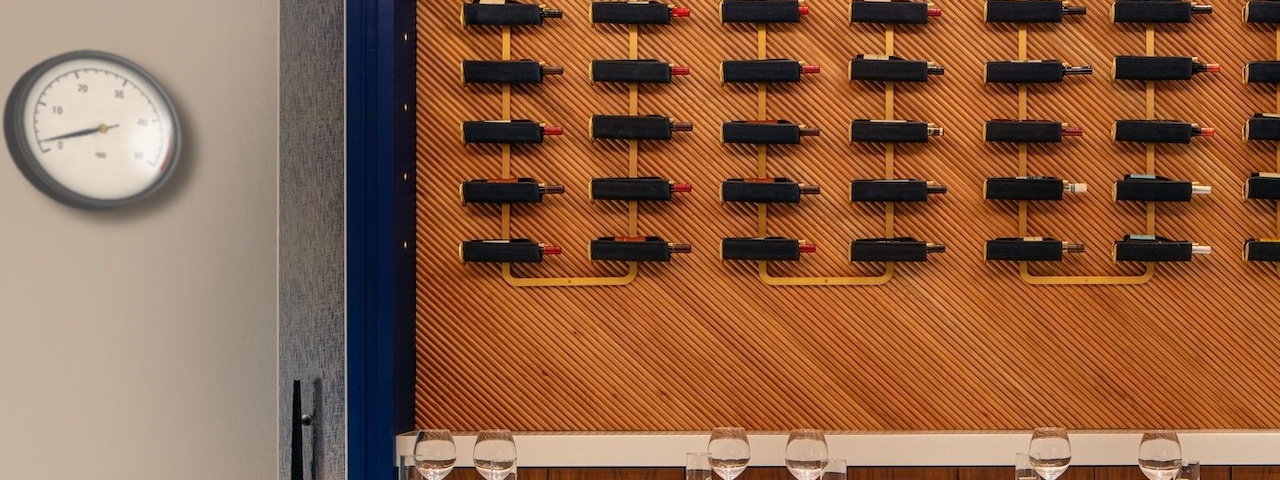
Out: value=2 unit=mV
